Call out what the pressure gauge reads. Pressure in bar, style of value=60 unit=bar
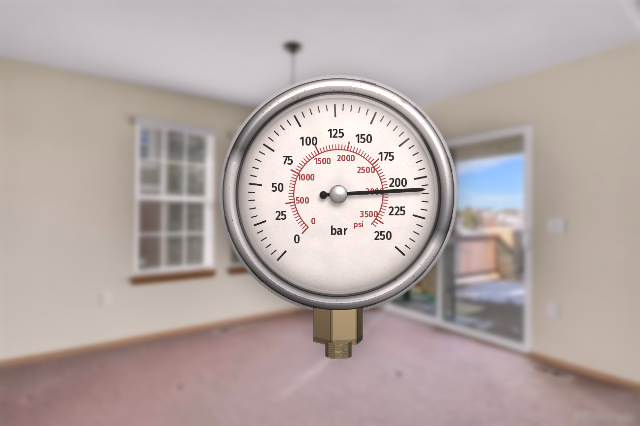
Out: value=207.5 unit=bar
